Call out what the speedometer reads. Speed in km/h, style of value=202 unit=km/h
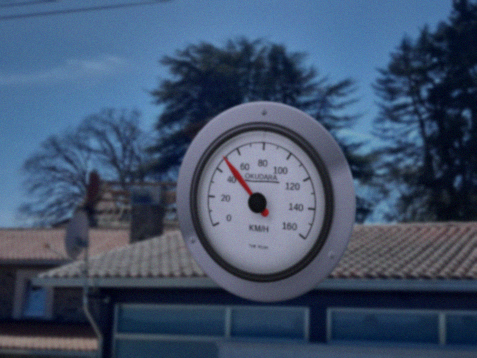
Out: value=50 unit=km/h
